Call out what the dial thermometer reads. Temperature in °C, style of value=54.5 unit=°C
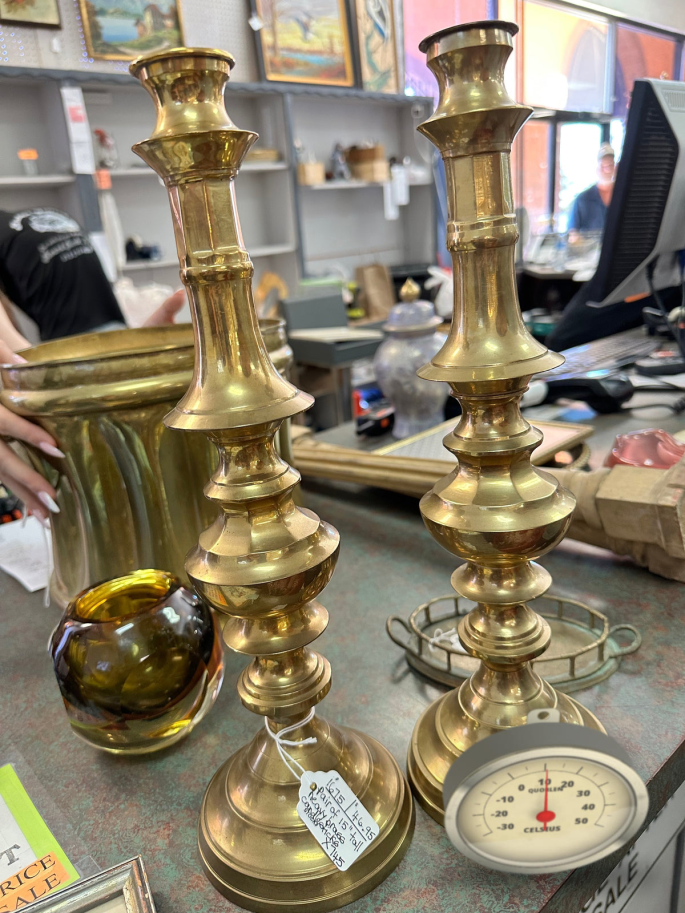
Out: value=10 unit=°C
